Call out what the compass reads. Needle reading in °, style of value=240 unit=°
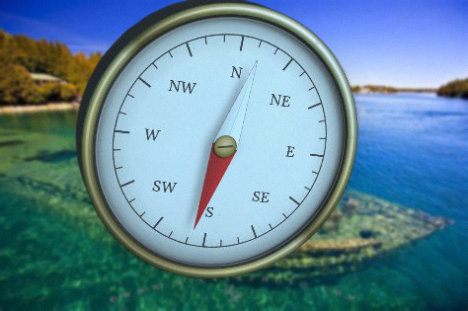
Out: value=190 unit=°
